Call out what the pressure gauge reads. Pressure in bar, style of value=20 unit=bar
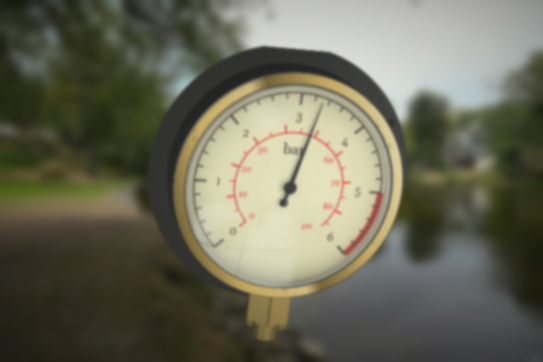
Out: value=3.3 unit=bar
